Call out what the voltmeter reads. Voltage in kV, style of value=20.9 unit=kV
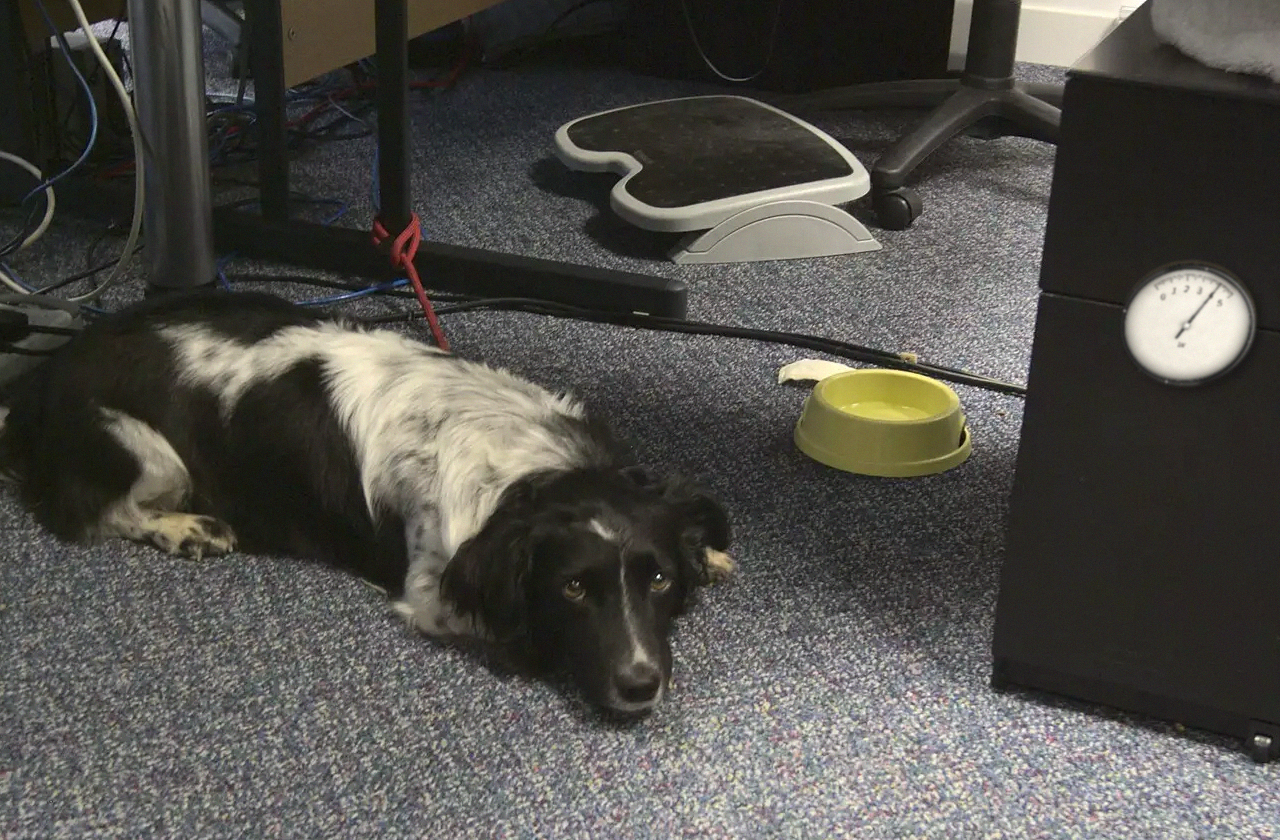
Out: value=4 unit=kV
